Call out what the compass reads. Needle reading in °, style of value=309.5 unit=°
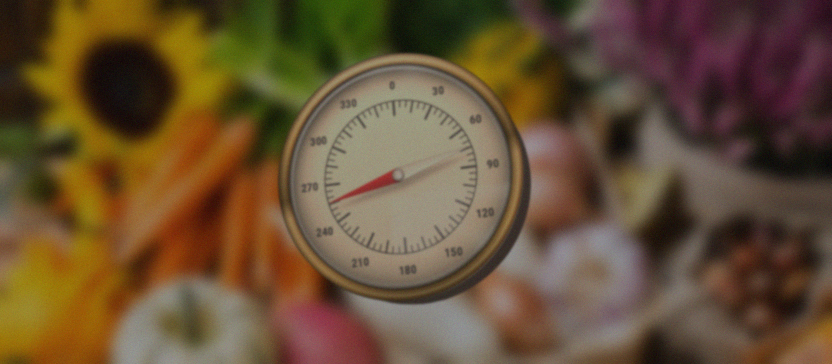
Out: value=255 unit=°
